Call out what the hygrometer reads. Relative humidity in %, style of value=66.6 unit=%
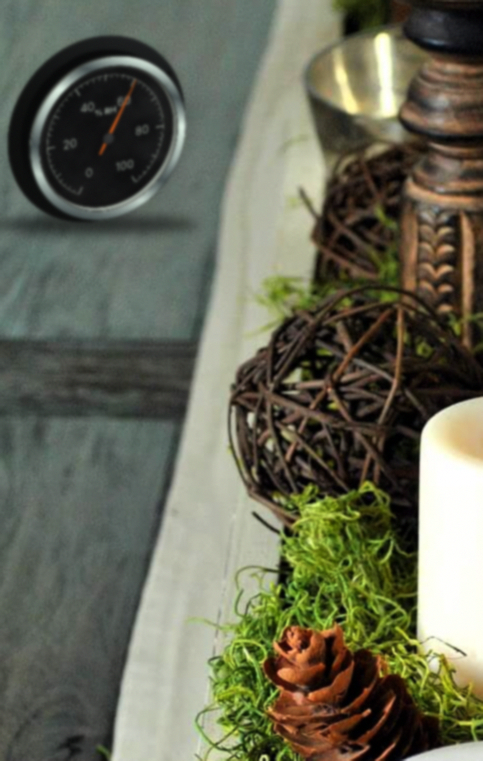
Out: value=60 unit=%
